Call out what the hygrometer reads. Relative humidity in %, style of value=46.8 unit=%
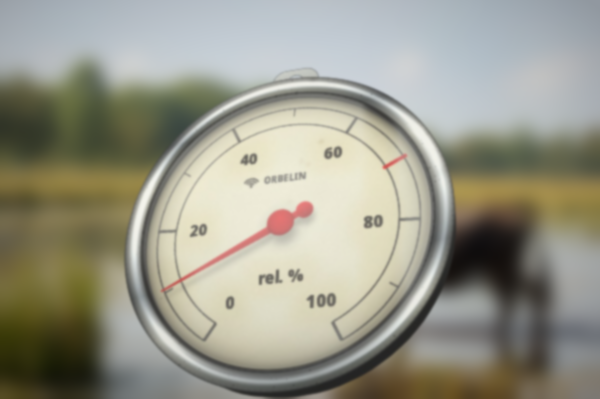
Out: value=10 unit=%
